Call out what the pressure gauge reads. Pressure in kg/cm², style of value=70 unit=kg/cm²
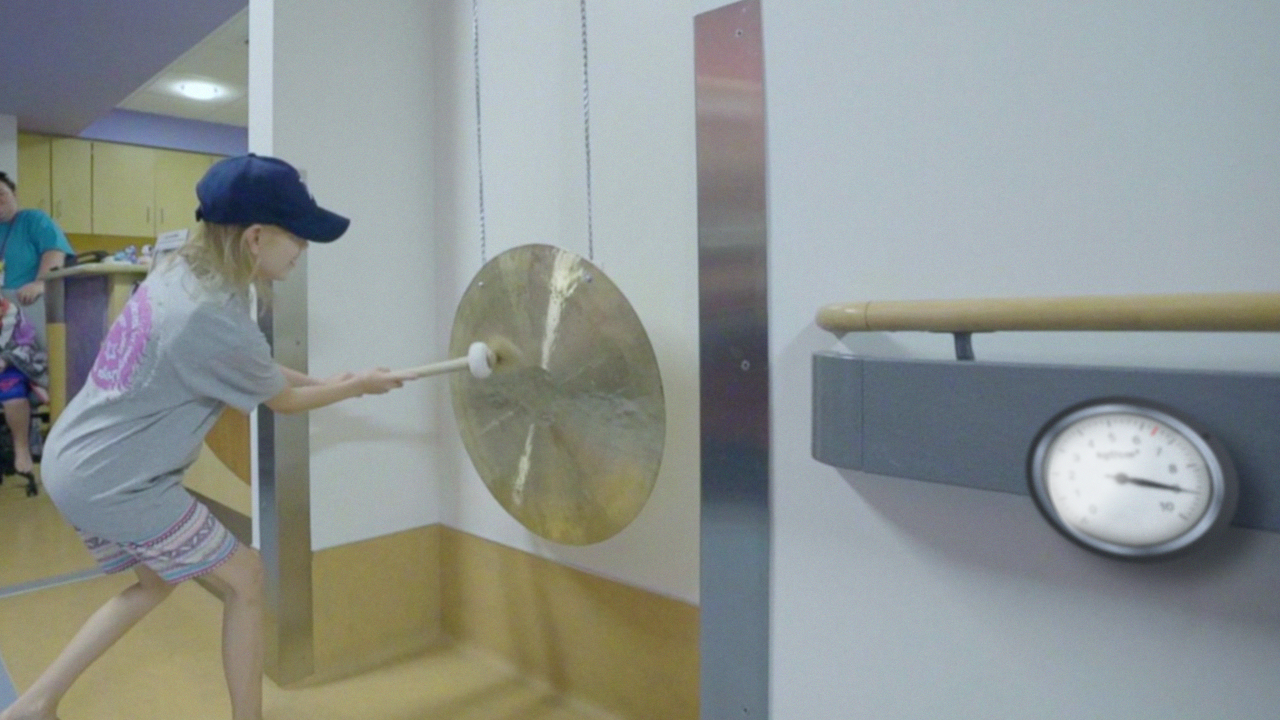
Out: value=9 unit=kg/cm²
